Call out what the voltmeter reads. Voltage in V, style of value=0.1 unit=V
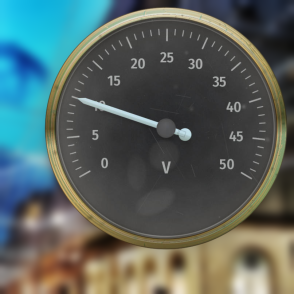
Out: value=10 unit=V
